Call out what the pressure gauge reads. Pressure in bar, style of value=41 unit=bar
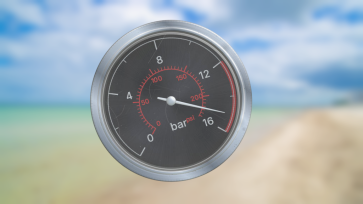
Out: value=15 unit=bar
